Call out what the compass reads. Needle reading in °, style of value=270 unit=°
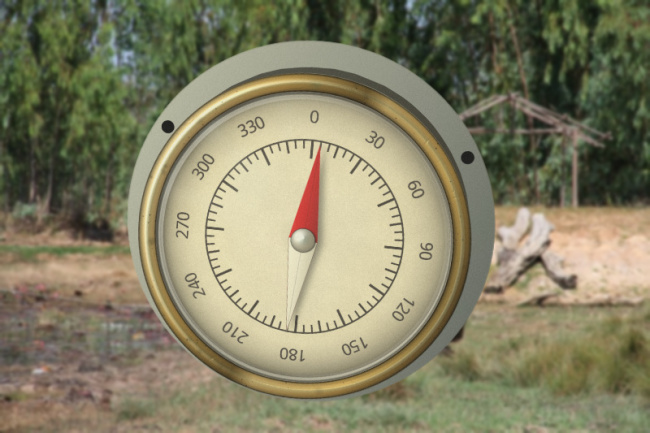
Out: value=5 unit=°
